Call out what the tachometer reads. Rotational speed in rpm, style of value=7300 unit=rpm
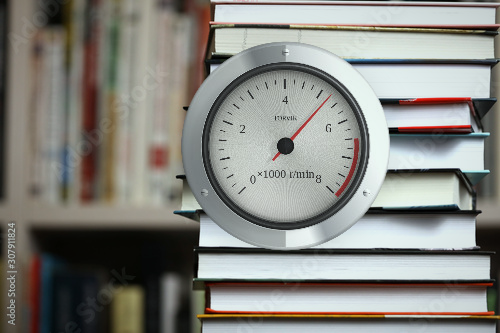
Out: value=5250 unit=rpm
